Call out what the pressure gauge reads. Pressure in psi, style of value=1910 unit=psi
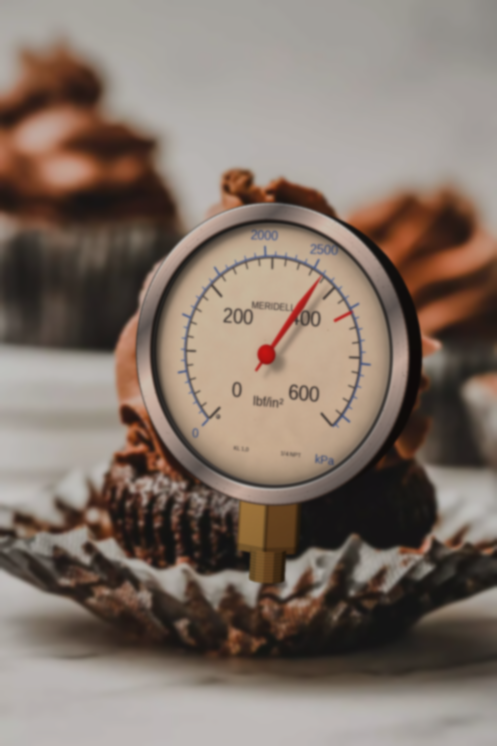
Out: value=380 unit=psi
